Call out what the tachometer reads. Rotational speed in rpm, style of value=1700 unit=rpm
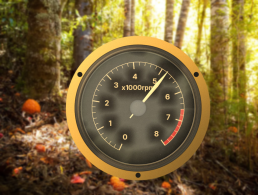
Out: value=5200 unit=rpm
